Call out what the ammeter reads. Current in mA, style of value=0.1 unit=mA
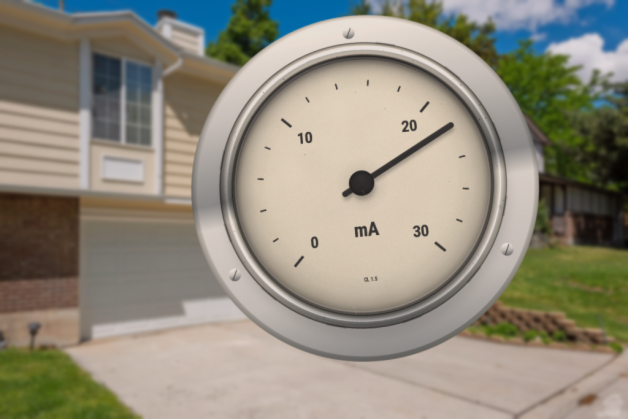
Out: value=22 unit=mA
